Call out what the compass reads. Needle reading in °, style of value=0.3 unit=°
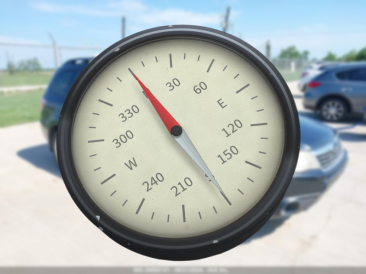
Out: value=0 unit=°
